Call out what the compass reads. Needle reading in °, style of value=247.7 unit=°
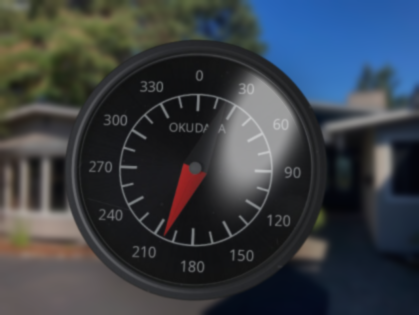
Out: value=202.5 unit=°
